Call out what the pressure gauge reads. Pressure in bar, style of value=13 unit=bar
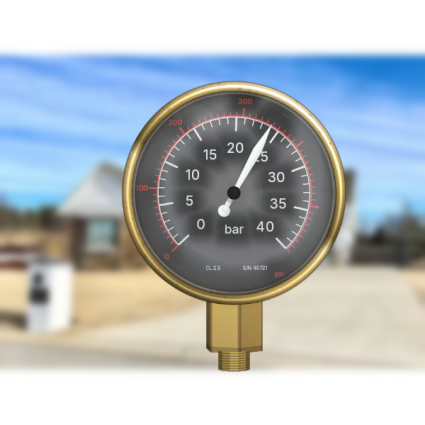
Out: value=24 unit=bar
